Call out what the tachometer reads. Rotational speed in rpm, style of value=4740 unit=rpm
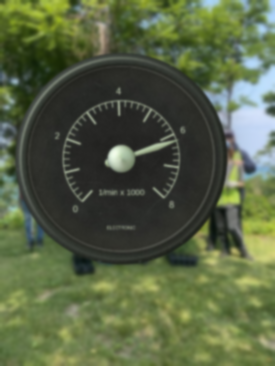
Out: value=6200 unit=rpm
